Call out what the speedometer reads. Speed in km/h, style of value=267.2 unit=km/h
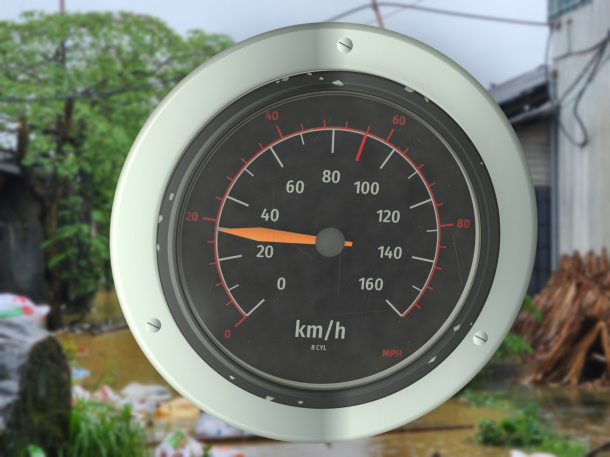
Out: value=30 unit=km/h
